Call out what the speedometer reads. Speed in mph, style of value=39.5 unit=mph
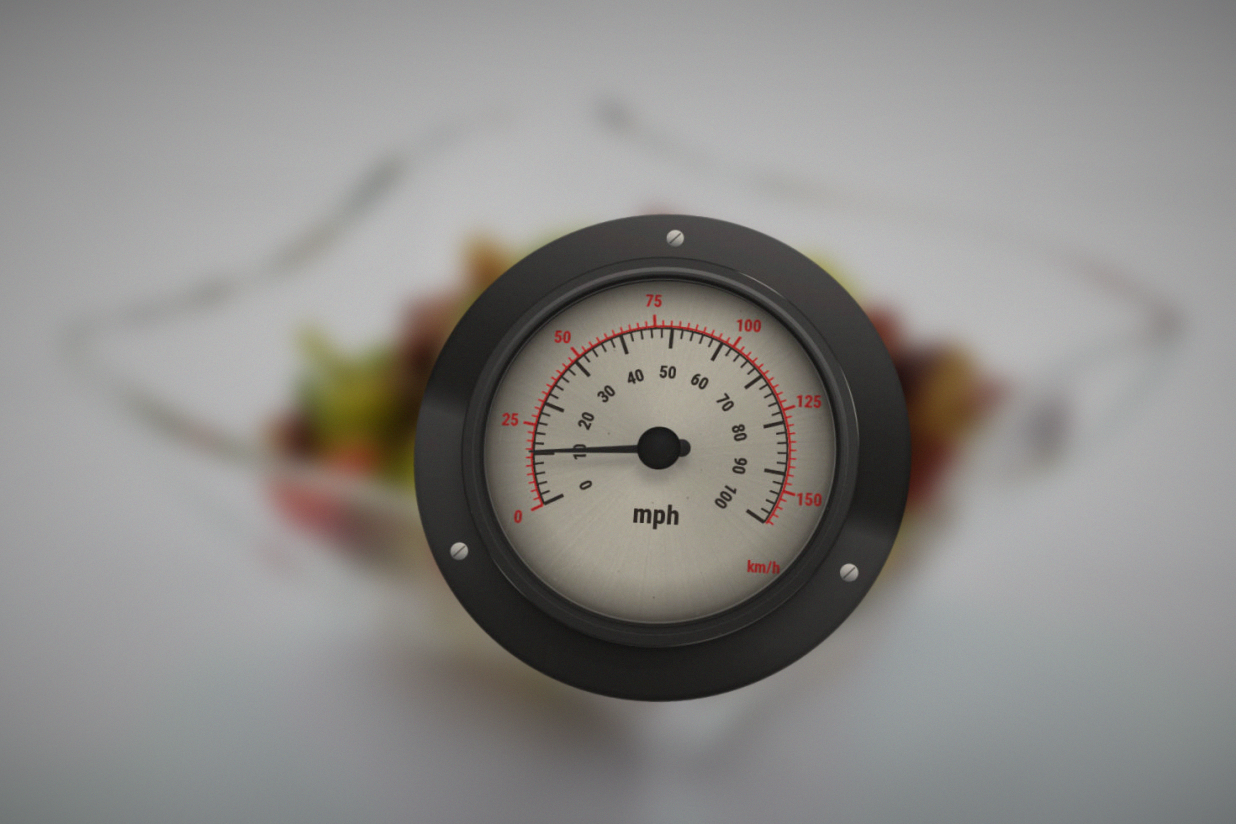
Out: value=10 unit=mph
